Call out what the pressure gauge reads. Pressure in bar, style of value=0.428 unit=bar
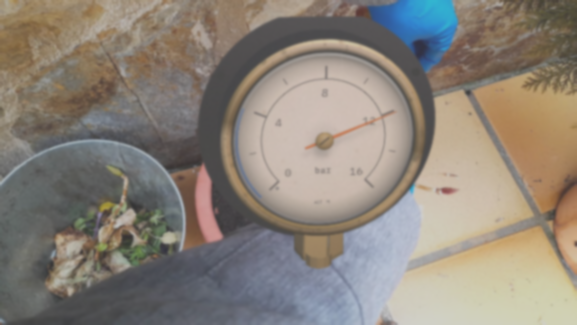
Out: value=12 unit=bar
